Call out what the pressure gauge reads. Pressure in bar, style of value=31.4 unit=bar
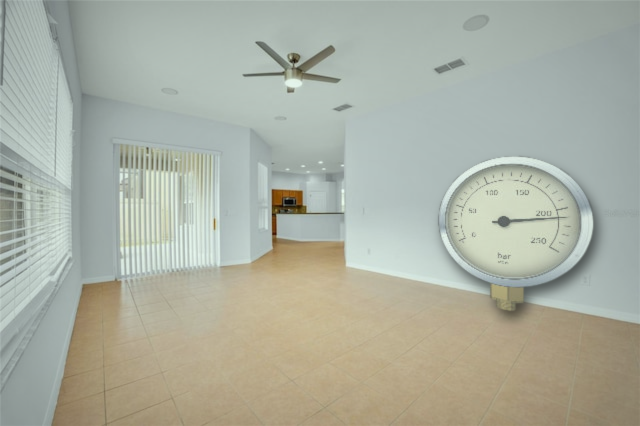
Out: value=210 unit=bar
